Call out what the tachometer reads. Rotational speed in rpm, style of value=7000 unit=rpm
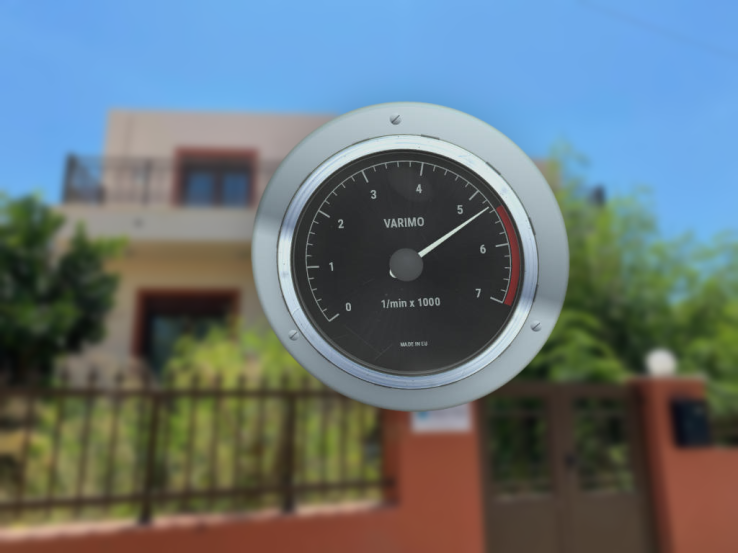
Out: value=5300 unit=rpm
